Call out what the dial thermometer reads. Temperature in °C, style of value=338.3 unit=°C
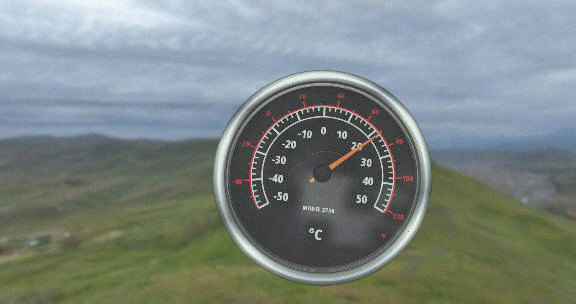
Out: value=22 unit=°C
